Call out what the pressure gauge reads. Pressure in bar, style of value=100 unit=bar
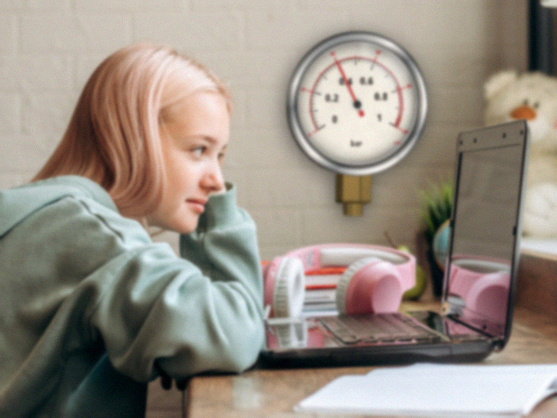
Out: value=0.4 unit=bar
